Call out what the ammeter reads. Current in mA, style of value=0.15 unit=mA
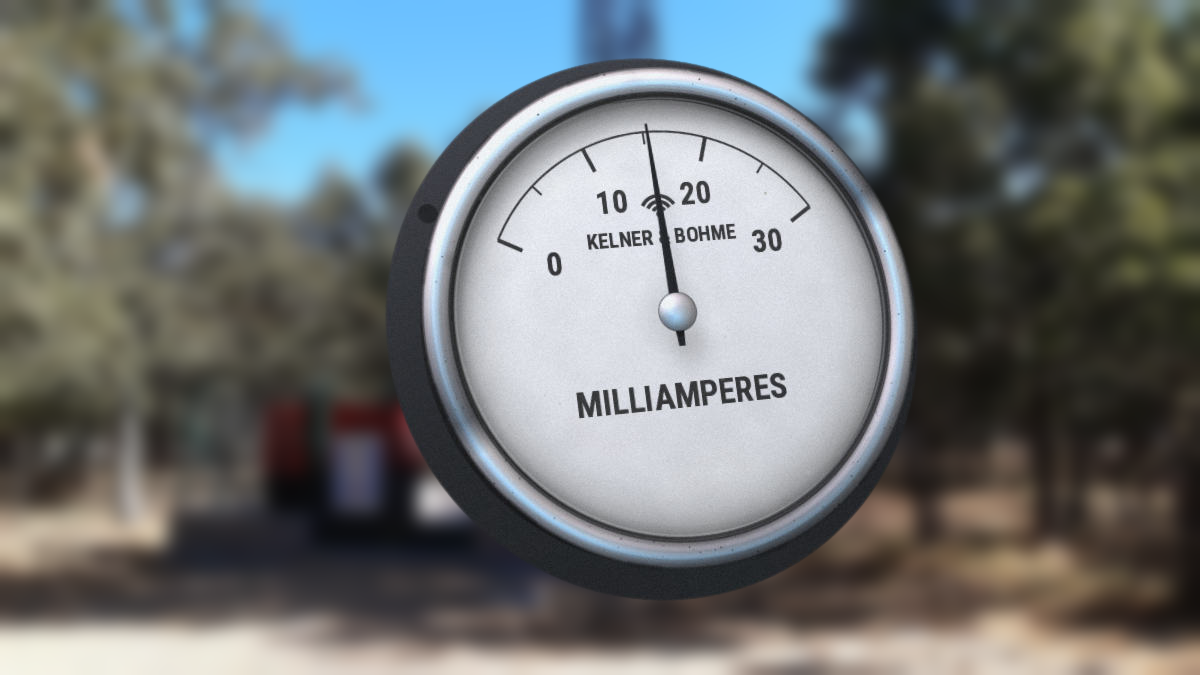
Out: value=15 unit=mA
